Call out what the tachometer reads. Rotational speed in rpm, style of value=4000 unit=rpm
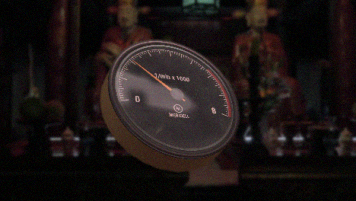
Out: value=2000 unit=rpm
